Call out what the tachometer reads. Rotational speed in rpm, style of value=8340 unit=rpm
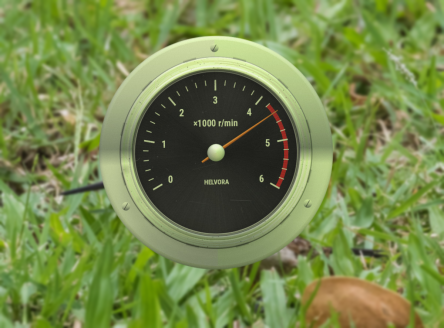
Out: value=4400 unit=rpm
